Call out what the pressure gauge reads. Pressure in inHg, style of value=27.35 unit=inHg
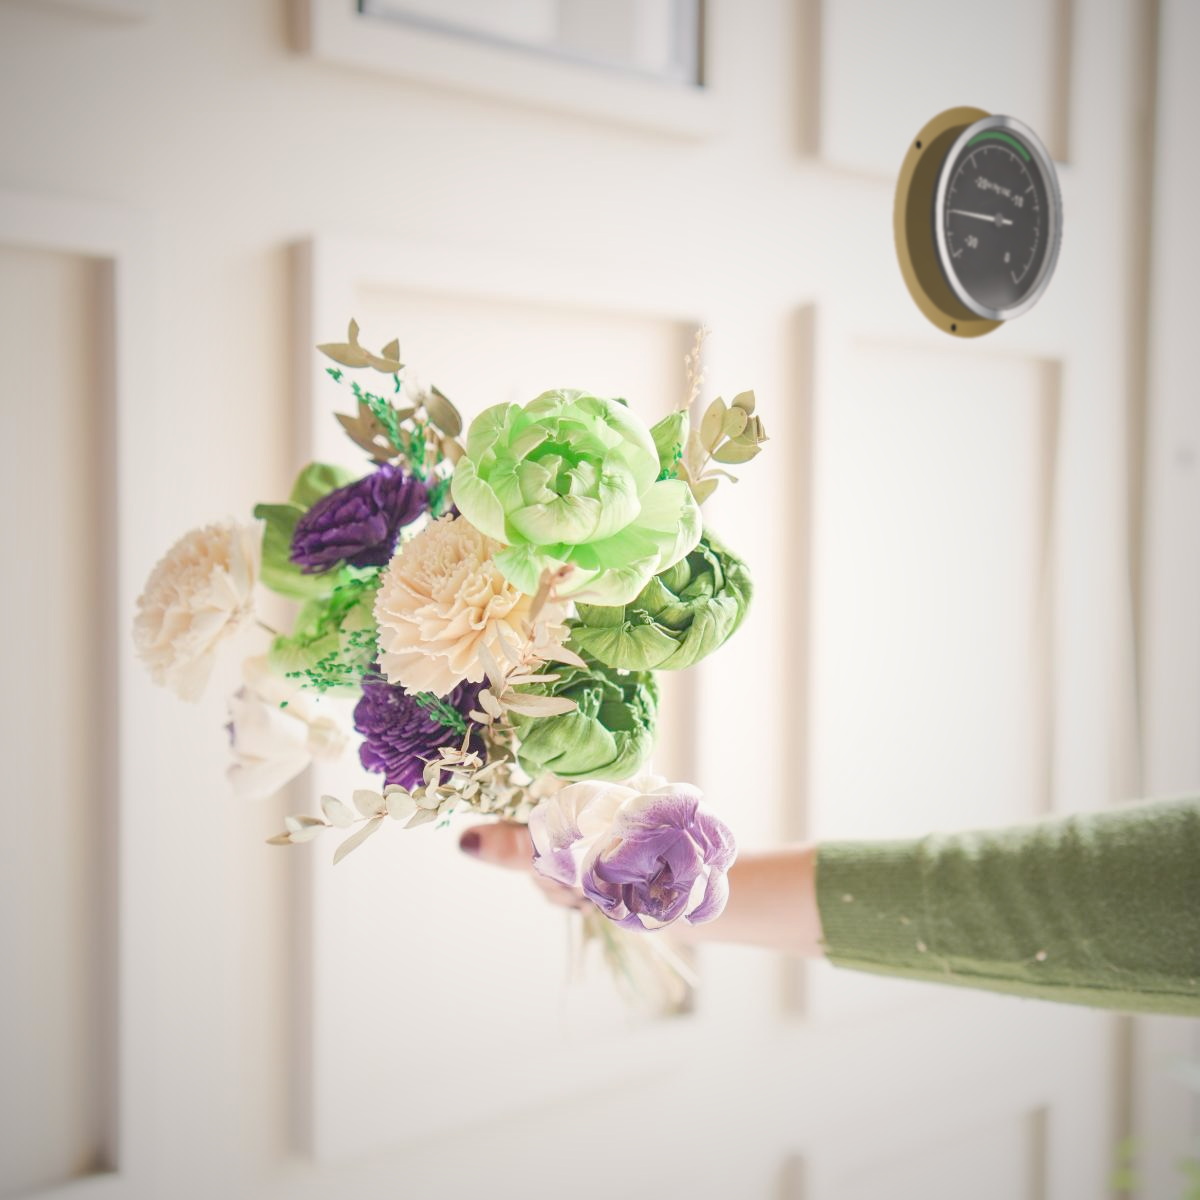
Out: value=-26 unit=inHg
